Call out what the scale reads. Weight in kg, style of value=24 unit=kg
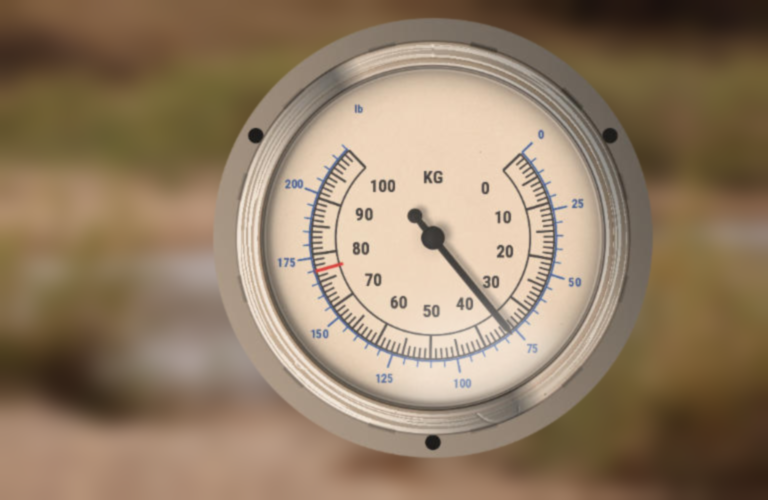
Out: value=35 unit=kg
